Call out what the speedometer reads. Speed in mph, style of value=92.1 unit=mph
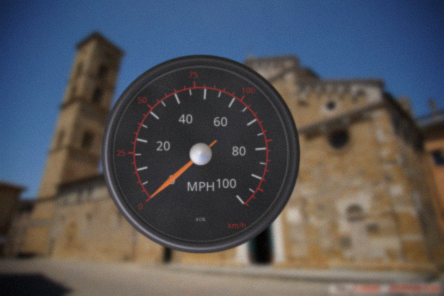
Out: value=0 unit=mph
